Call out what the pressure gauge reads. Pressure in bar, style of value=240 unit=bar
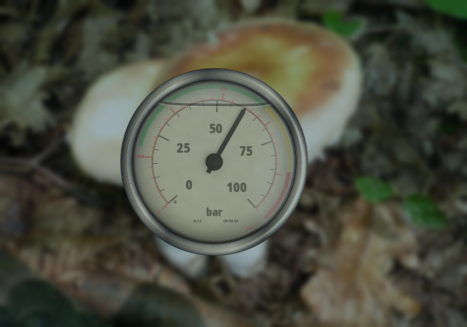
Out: value=60 unit=bar
